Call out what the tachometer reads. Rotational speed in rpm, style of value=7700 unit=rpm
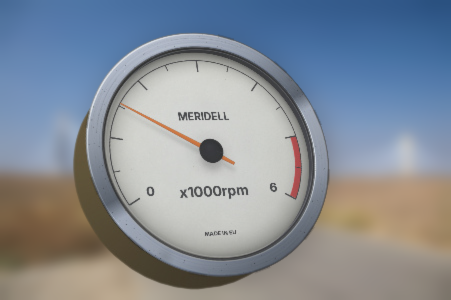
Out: value=1500 unit=rpm
